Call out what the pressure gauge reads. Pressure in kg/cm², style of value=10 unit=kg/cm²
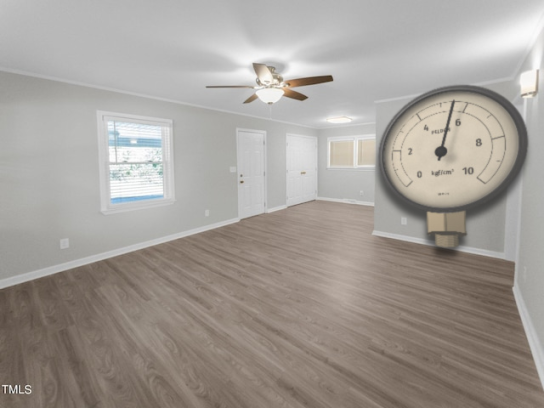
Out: value=5.5 unit=kg/cm²
